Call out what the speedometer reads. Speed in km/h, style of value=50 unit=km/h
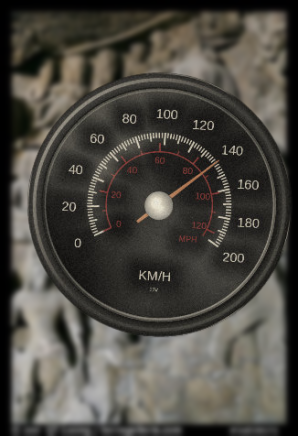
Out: value=140 unit=km/h
